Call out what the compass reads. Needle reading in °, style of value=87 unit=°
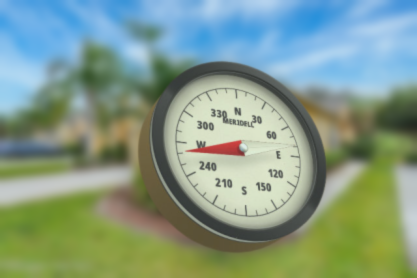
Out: value=260 unit=°
